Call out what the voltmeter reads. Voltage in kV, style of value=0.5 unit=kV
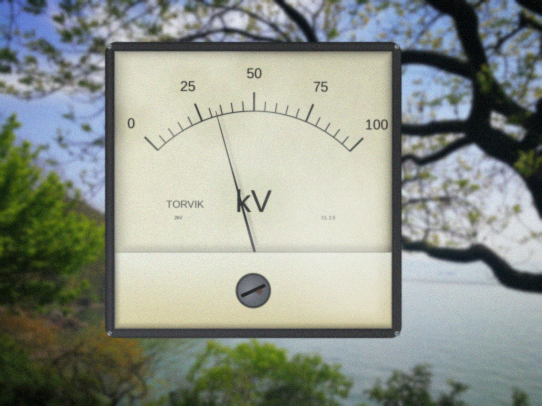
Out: value=32.5 unit=kV
